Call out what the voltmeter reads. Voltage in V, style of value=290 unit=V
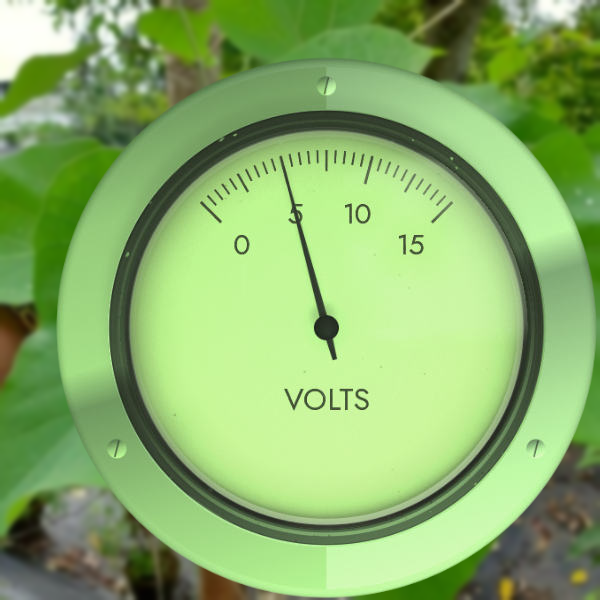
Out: value=5 unit=V
